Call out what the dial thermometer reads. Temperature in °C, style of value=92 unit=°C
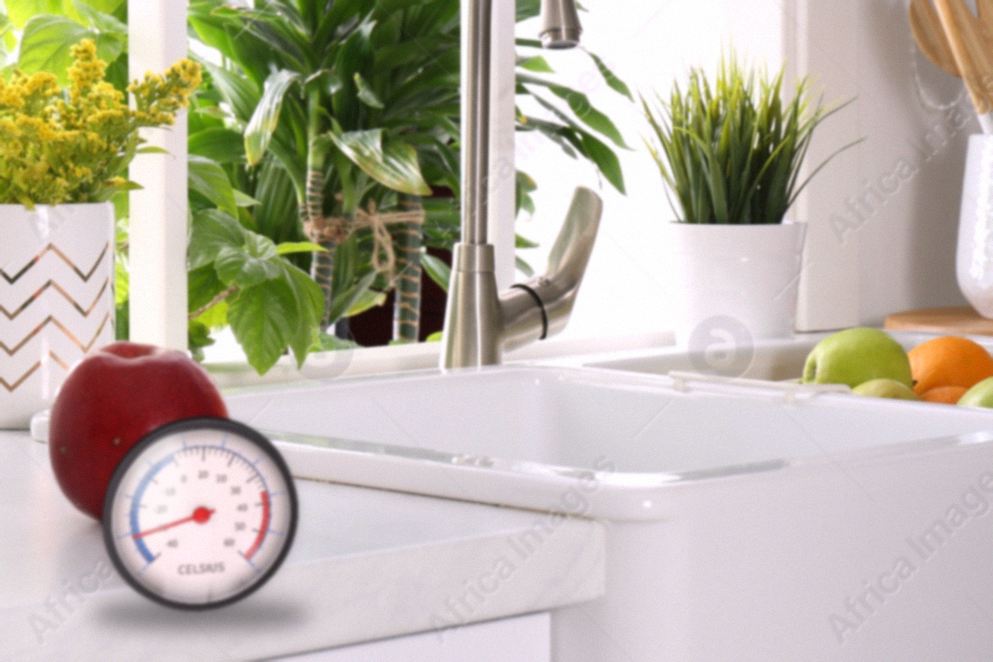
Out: value=-30 unit=°C
